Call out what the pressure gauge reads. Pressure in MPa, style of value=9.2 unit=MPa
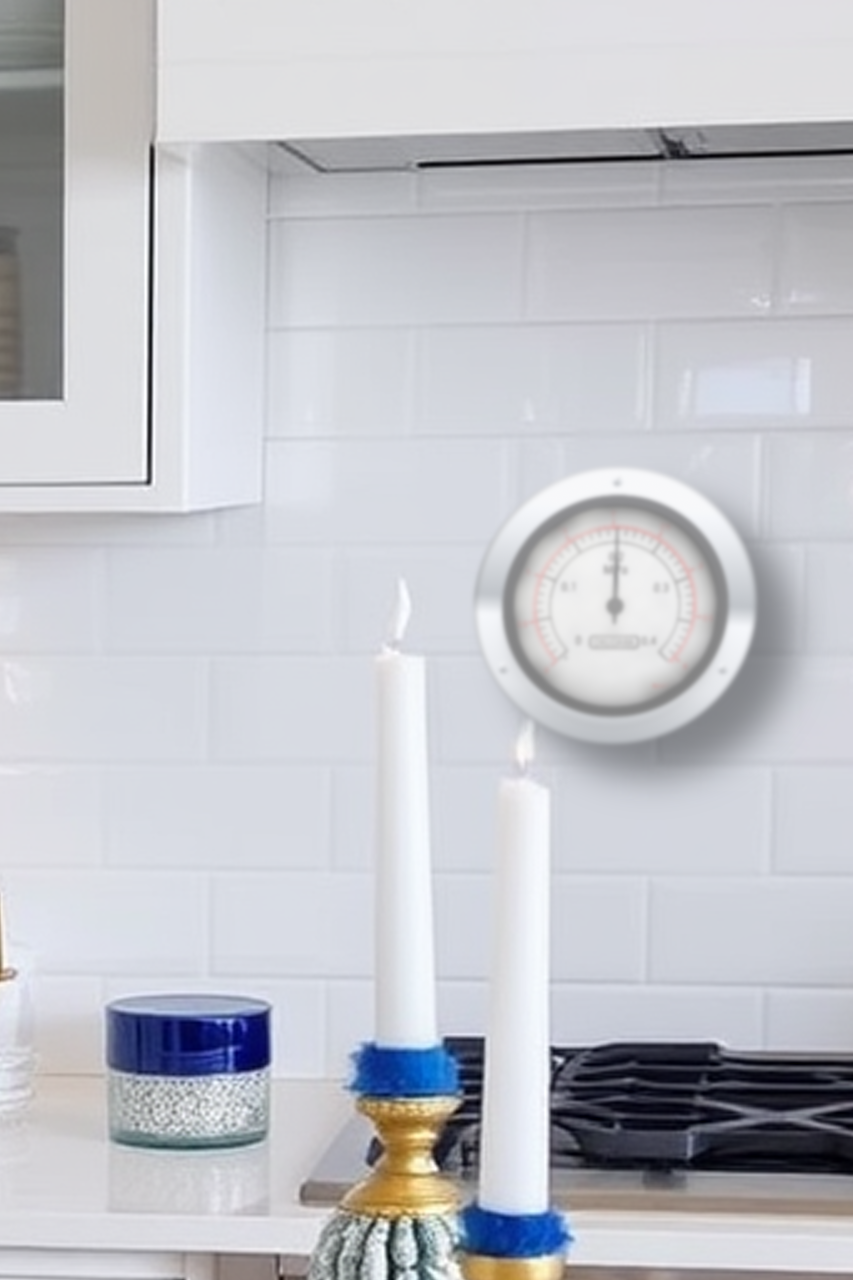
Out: value=0.2 unit=MPa
